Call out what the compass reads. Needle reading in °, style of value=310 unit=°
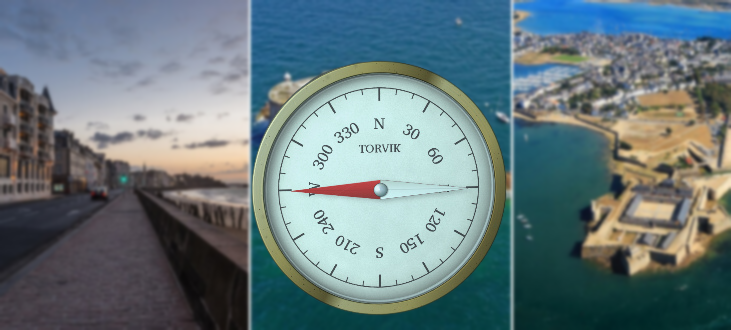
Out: value=270 unit=°
